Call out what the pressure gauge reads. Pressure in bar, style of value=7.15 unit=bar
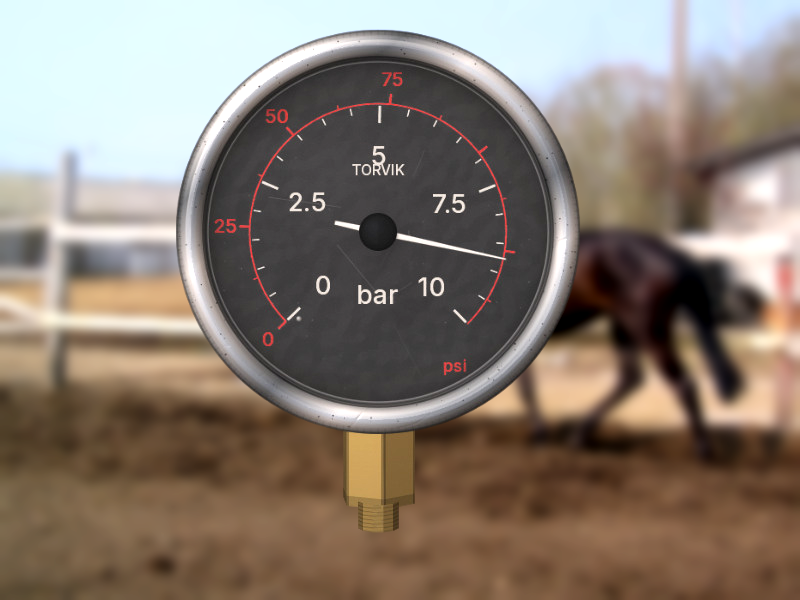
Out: value=8.75 unit=bar
